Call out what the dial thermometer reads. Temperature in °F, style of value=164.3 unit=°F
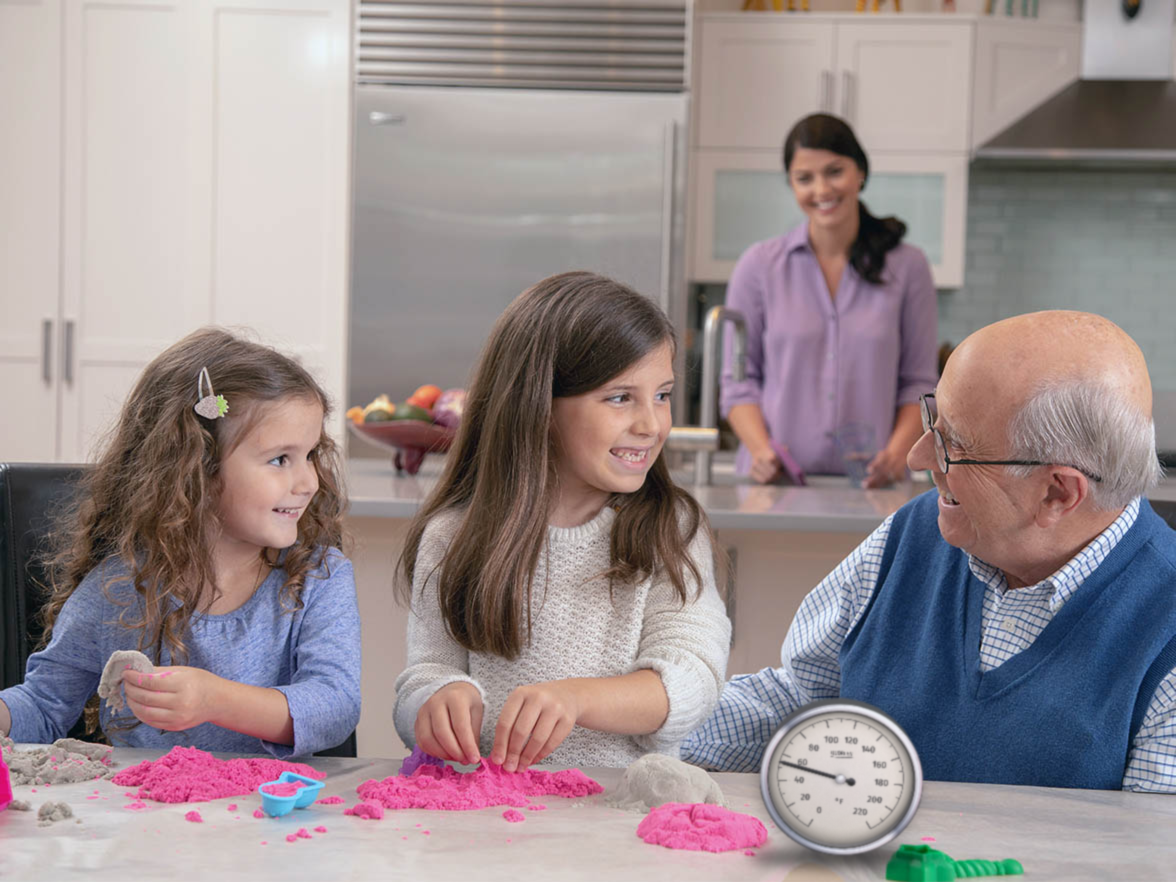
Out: value=55 unit=°F
